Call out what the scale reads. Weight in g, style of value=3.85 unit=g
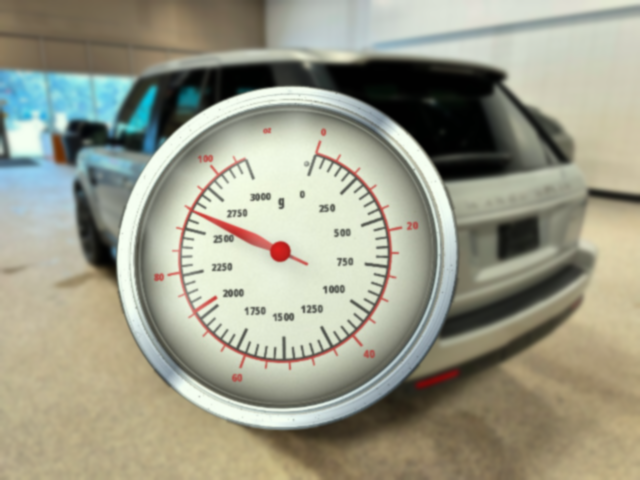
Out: value=2600 unit=g
